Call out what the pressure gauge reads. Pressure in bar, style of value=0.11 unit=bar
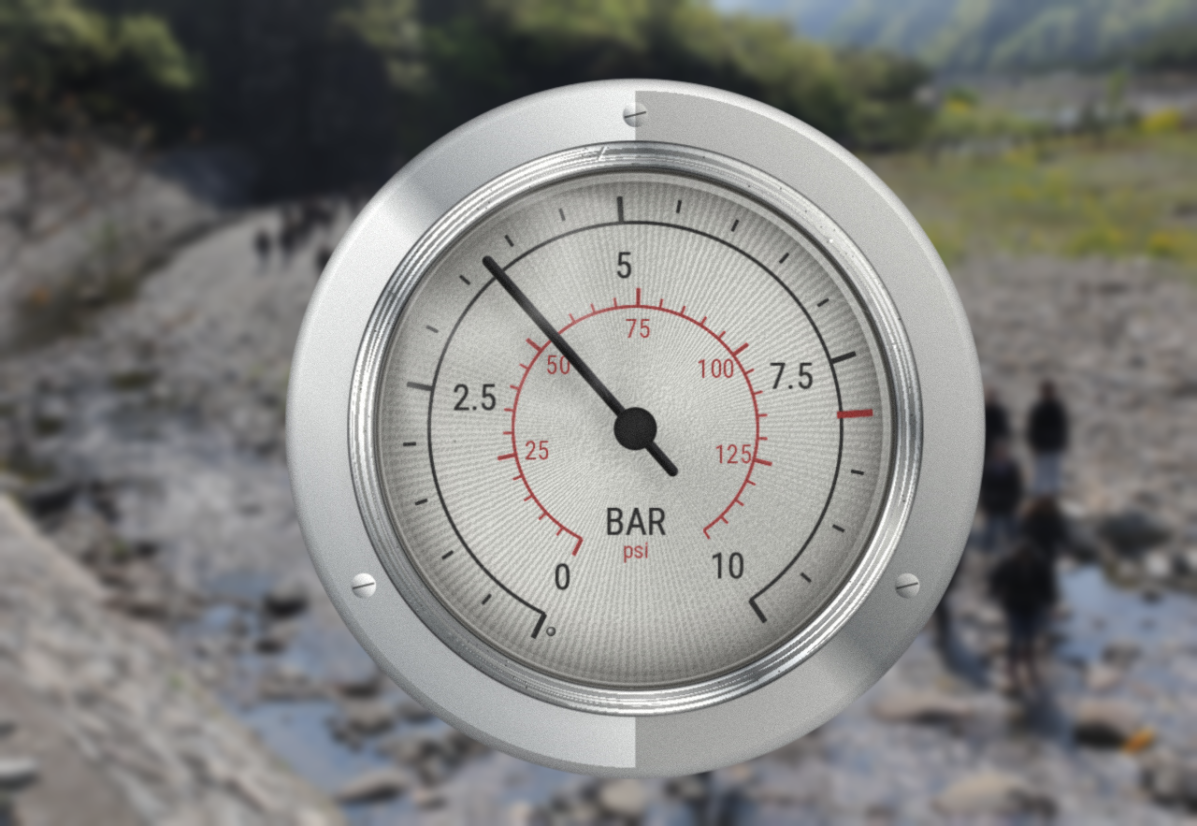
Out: value=3.75 unit=bar
